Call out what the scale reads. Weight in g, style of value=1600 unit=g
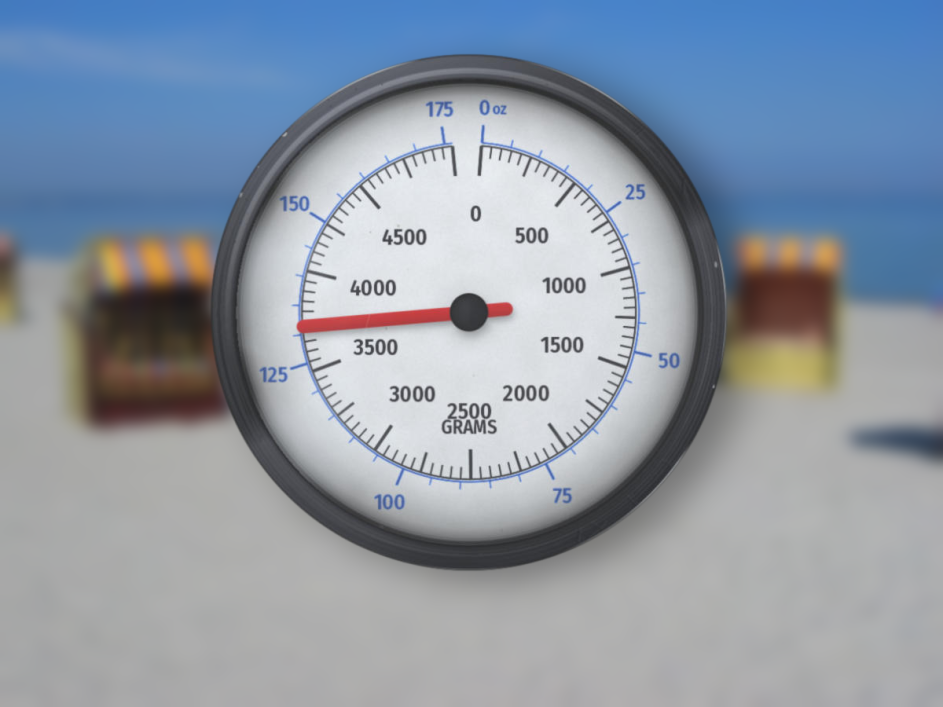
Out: value=3725 unit=g
